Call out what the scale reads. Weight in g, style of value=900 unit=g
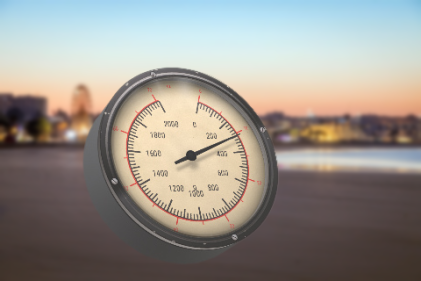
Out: value=300 unit=g
